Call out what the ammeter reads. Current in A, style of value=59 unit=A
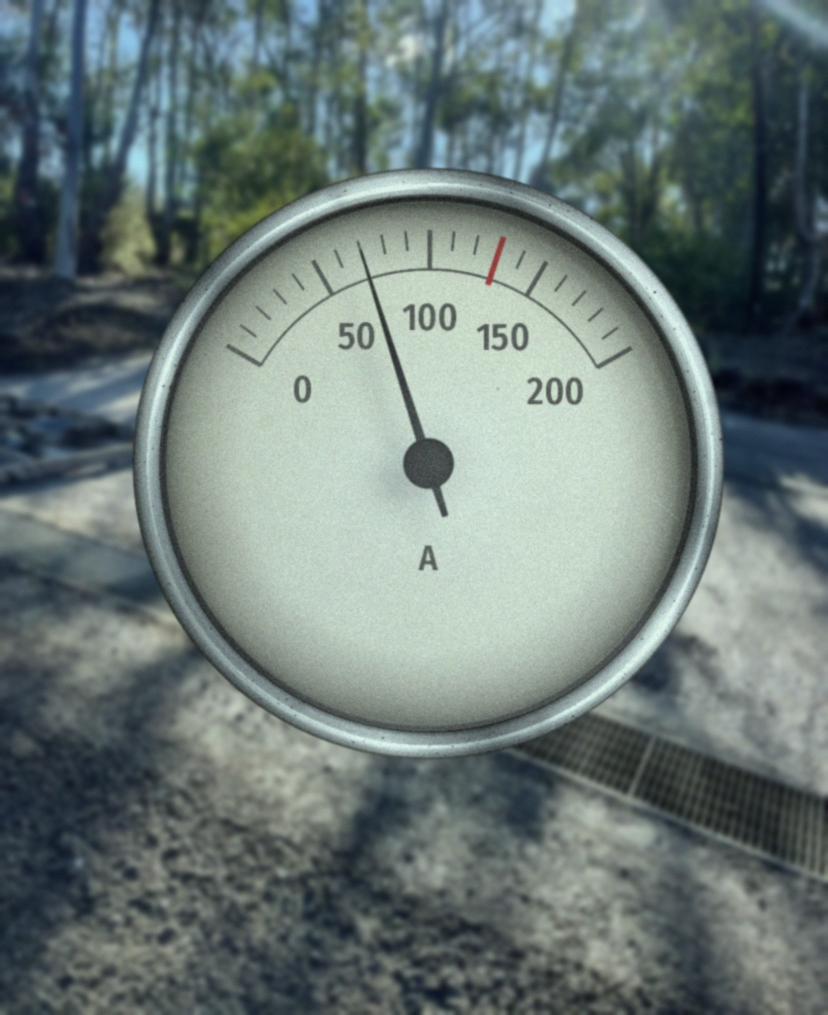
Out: value=70 unit=A
